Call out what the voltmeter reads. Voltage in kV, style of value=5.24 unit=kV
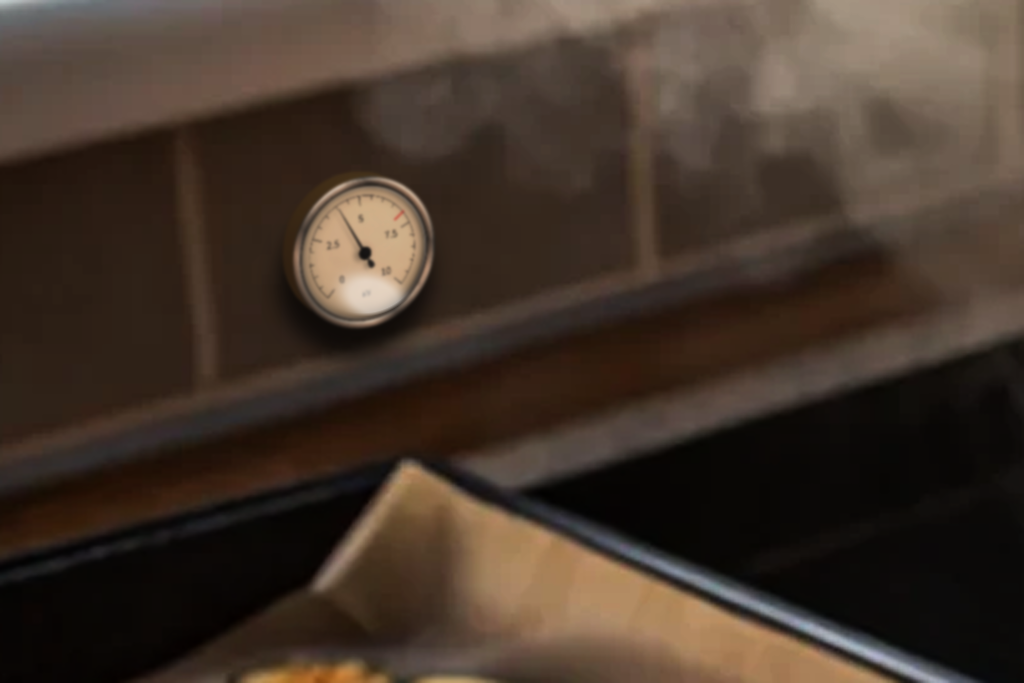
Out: value=4 unit=kV
